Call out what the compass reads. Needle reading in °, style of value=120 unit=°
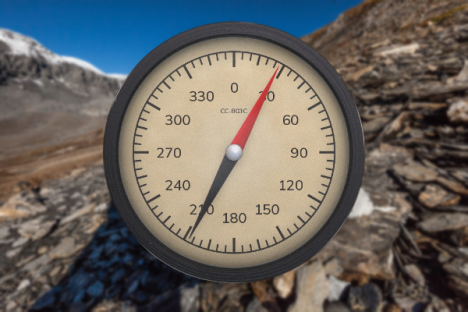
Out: value=27.5 unit=°
